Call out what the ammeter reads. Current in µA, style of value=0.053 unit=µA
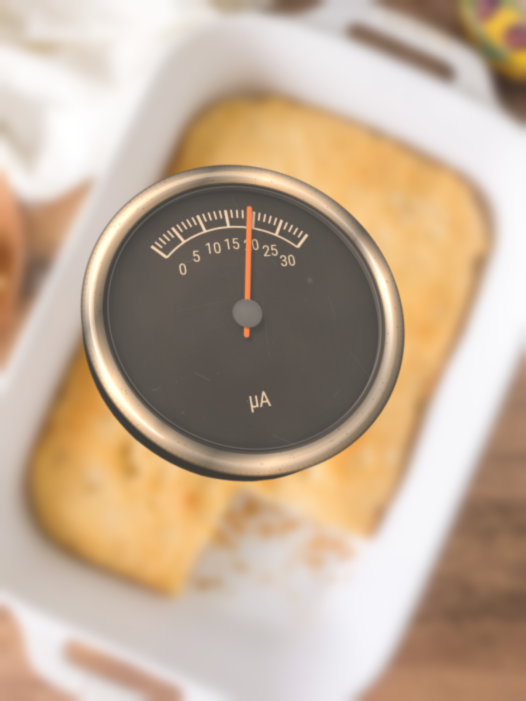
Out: value=19 unit=µA
